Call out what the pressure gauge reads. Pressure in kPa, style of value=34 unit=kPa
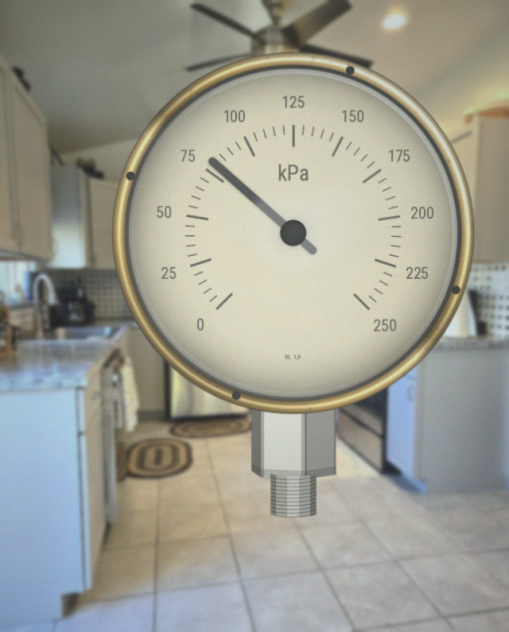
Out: value=80 unit=kPa
